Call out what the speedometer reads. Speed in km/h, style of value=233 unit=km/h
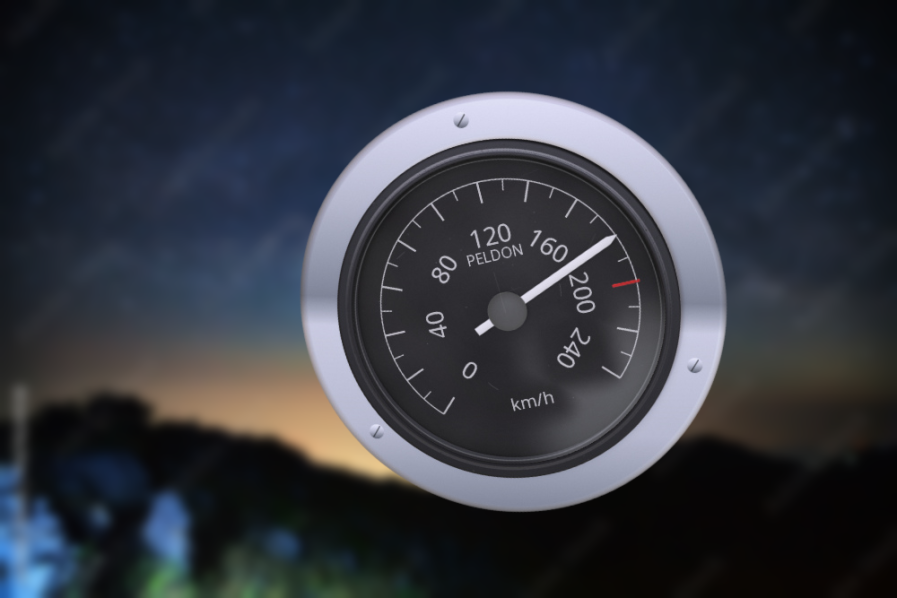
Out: value=180 unit=km/h
